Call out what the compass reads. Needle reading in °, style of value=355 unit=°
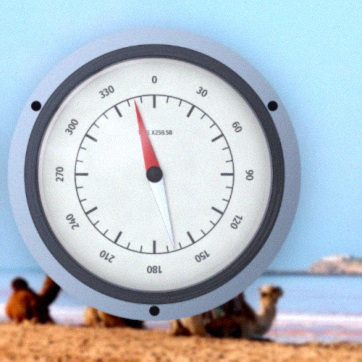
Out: value=345 unit=°
